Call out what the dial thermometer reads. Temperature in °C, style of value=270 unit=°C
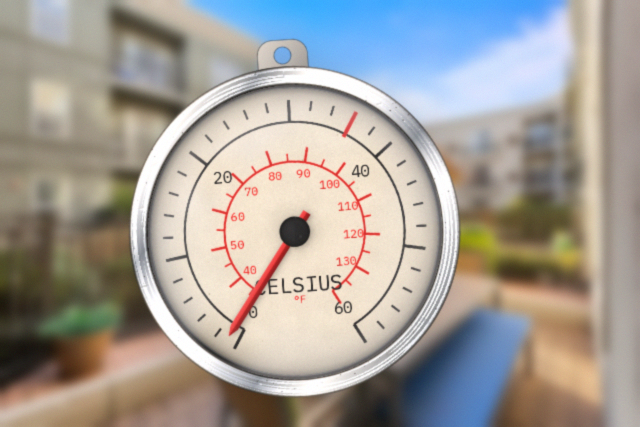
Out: value=1 unit=°C
